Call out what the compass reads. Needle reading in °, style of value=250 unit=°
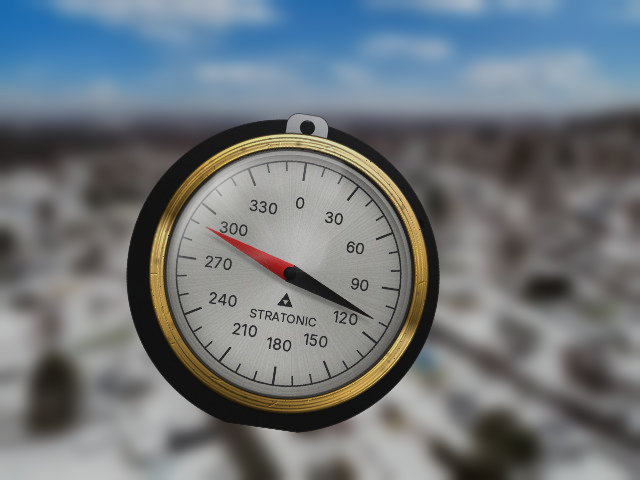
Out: value=290 unit=°
